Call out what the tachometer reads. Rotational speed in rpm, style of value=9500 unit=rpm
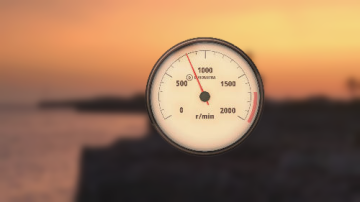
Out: value=800 unit=rpm
